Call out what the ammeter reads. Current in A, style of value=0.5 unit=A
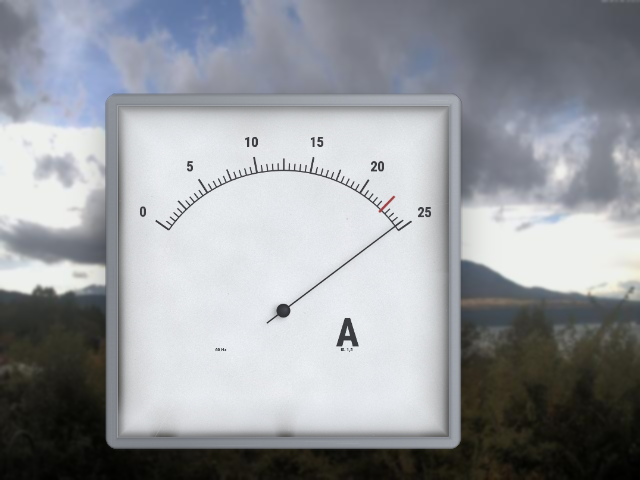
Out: value=24.5 unit=A
